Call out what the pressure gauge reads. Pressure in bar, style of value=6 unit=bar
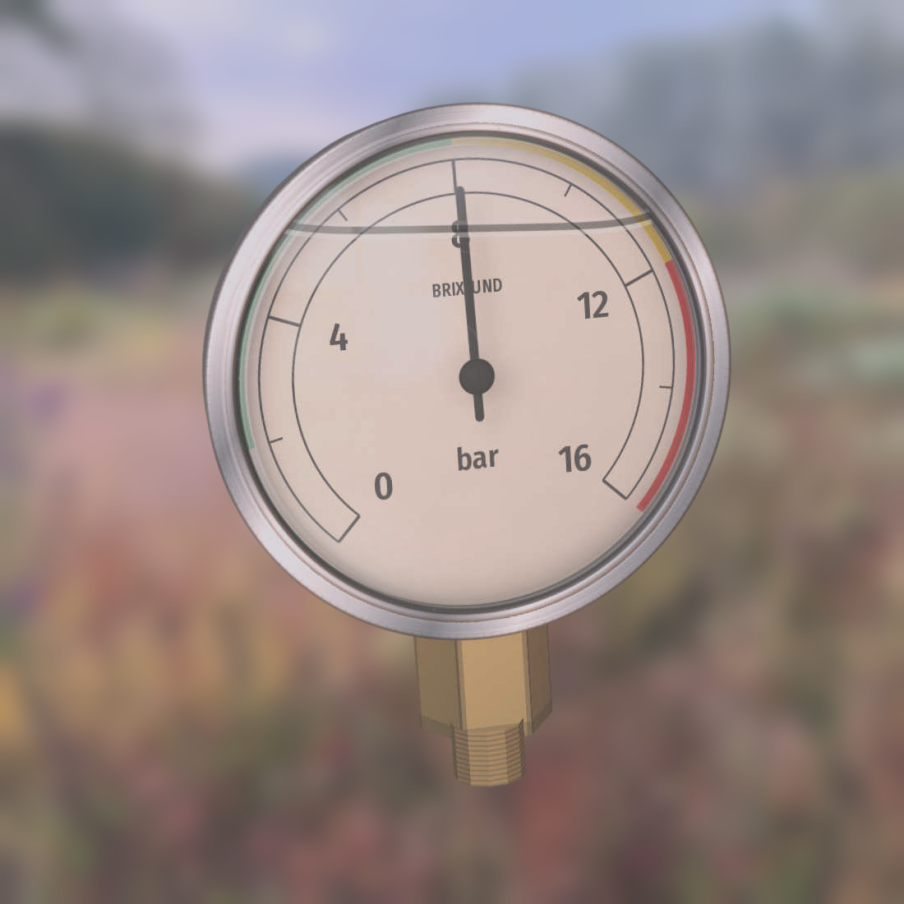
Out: value=8 unit=bar
